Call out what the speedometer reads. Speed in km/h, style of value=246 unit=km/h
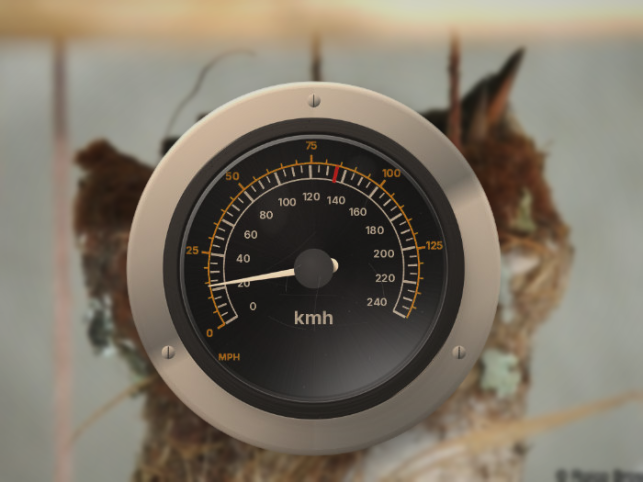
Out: value=22.5 unit=km/h
